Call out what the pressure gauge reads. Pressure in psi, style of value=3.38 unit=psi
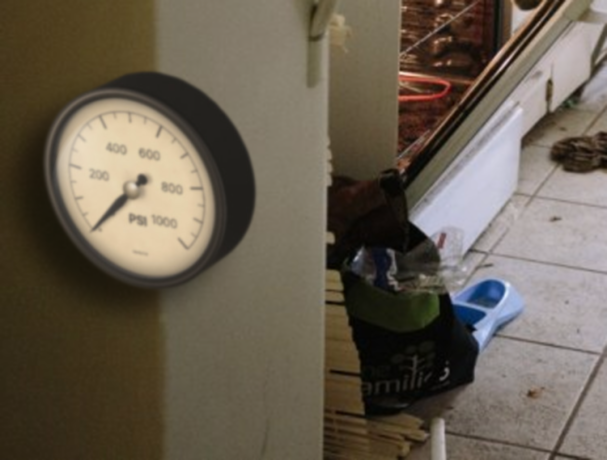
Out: value=0 unit=psi
